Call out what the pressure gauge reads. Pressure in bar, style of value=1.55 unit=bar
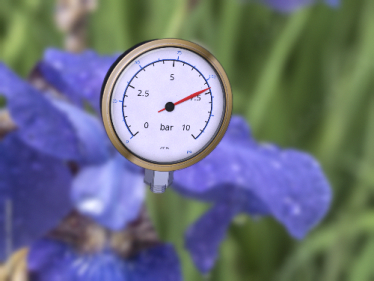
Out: value=7.25 unit=bar
